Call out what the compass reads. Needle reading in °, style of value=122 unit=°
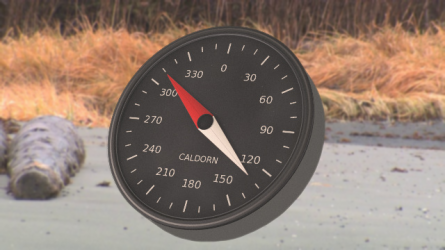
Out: value=310 unit=°
